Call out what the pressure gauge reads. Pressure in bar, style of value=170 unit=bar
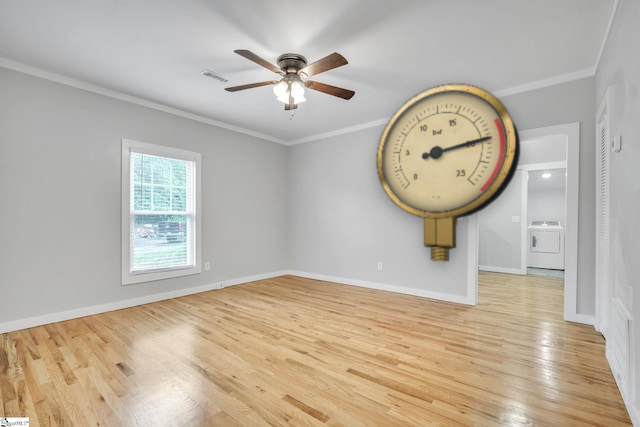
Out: value=20 unit=bar
